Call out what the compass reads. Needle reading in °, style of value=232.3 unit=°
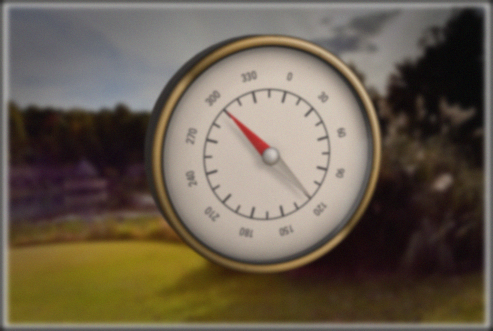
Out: value=300 unit=°
